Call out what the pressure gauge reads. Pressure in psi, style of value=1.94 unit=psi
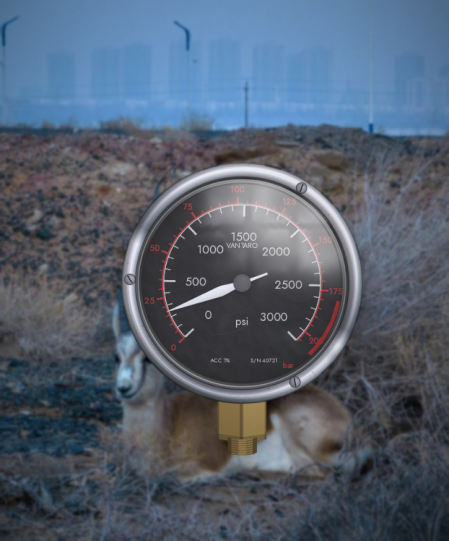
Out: value=250 unit=psi
